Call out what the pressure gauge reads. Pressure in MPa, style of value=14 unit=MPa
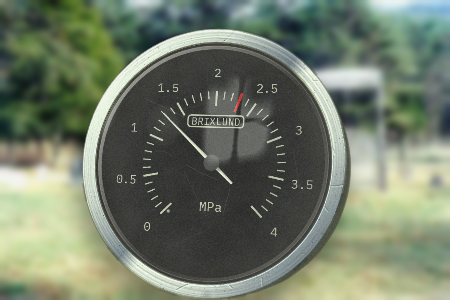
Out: value=1.3 unit=MPa
